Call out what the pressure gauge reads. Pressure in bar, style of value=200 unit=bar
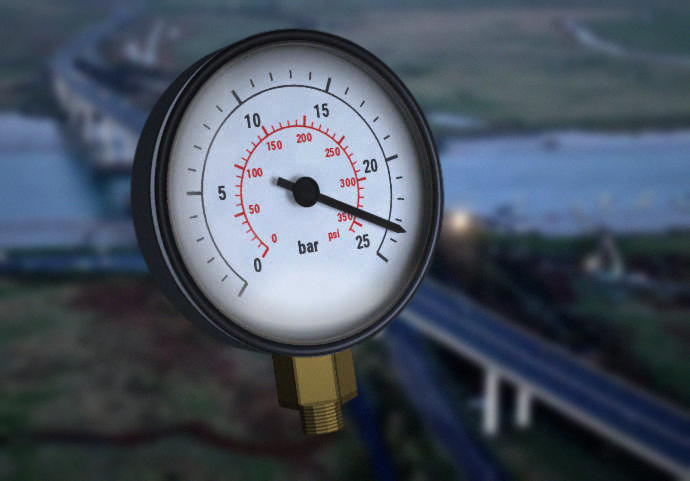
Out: value=23.5 unit=bar
